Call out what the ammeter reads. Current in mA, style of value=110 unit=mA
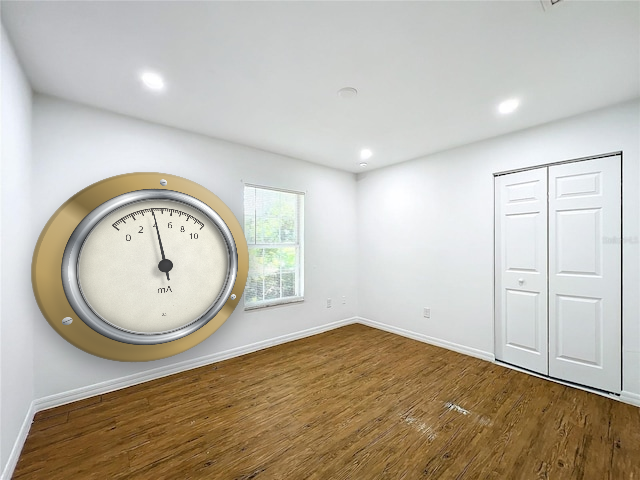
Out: value=4 unit=mA
